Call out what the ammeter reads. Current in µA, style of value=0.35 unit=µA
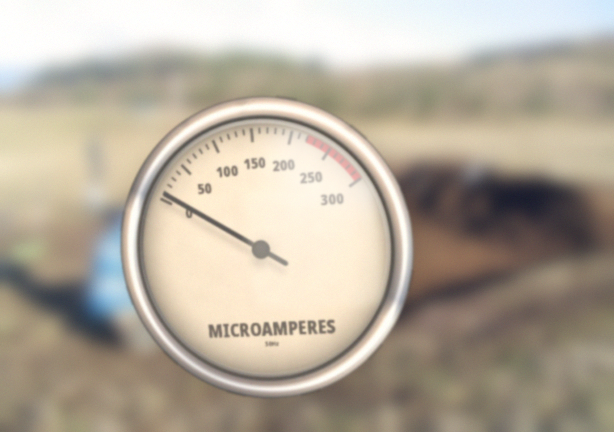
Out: value=10 unit=µA
